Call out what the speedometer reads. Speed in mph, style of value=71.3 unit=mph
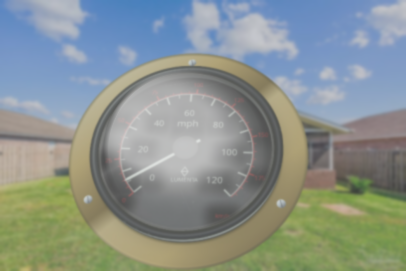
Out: value=5 unit=mph
